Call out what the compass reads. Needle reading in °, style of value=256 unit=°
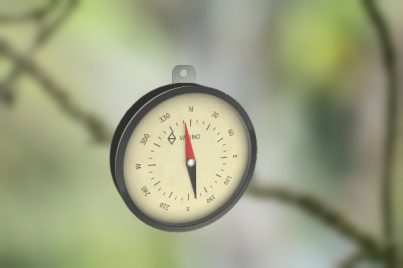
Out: value=350 unit=°
